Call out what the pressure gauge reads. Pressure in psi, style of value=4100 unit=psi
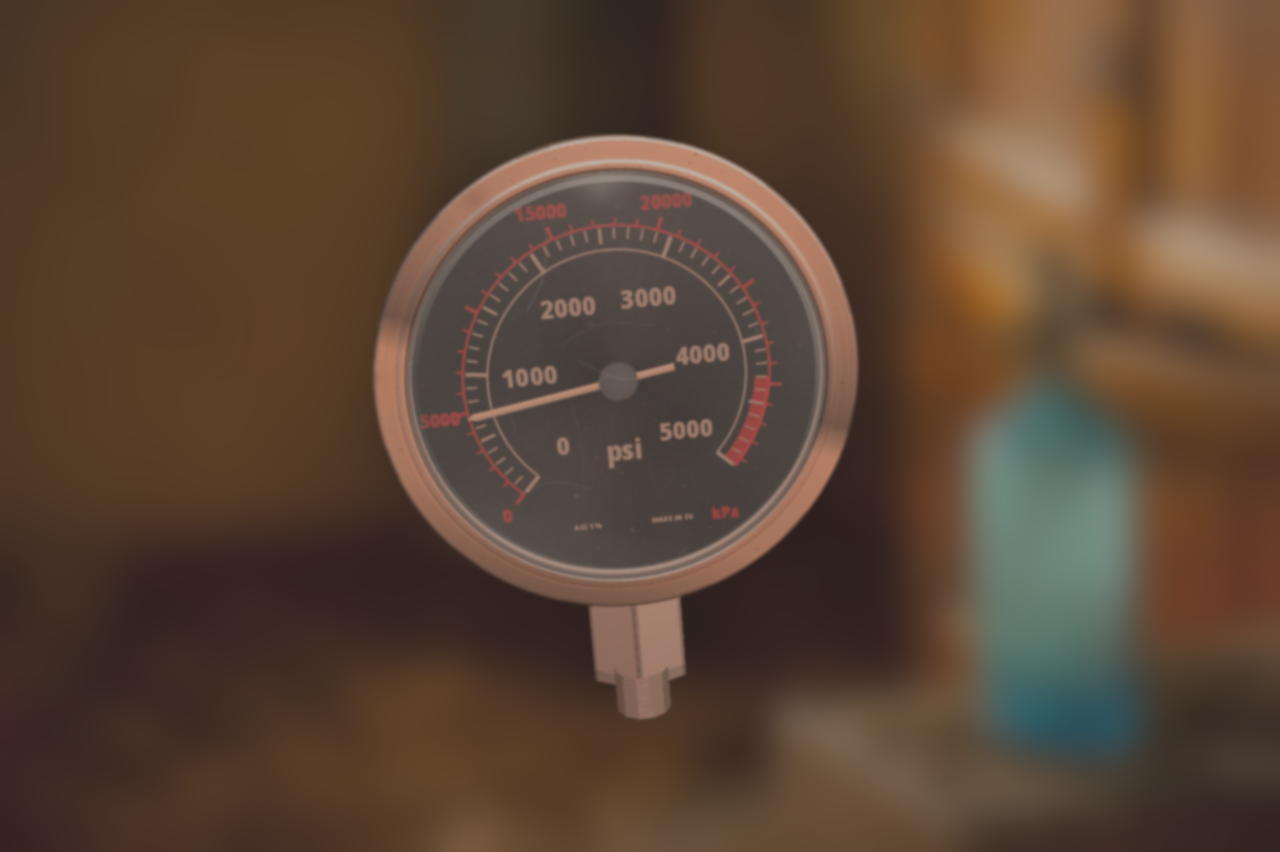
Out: value=700 unit=psi
